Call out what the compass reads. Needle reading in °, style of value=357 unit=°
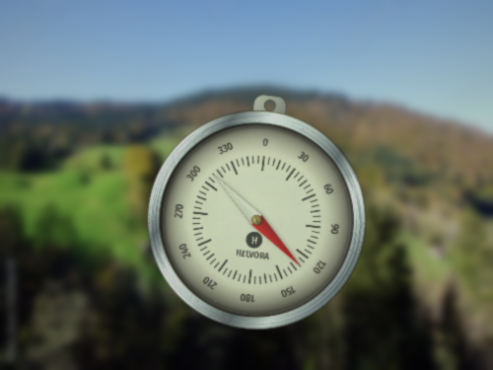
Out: value=130 unit=°
